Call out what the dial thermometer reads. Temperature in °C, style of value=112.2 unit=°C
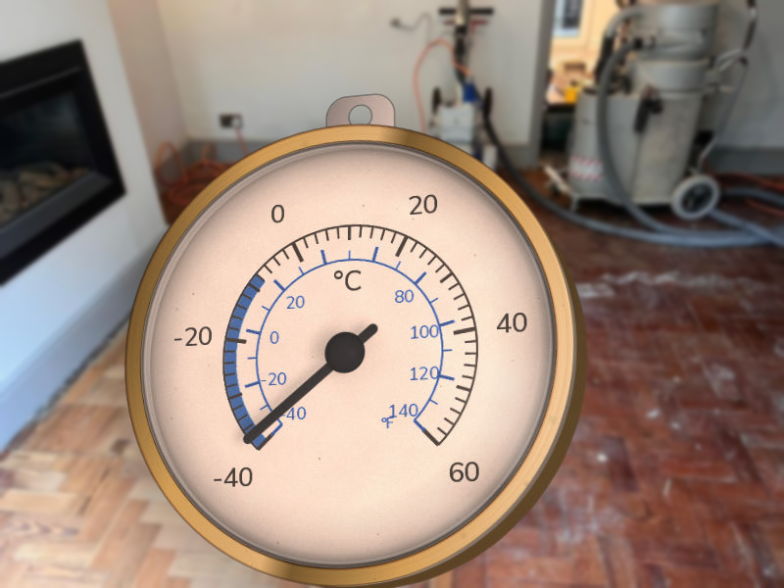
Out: value=-38 unit=°C
